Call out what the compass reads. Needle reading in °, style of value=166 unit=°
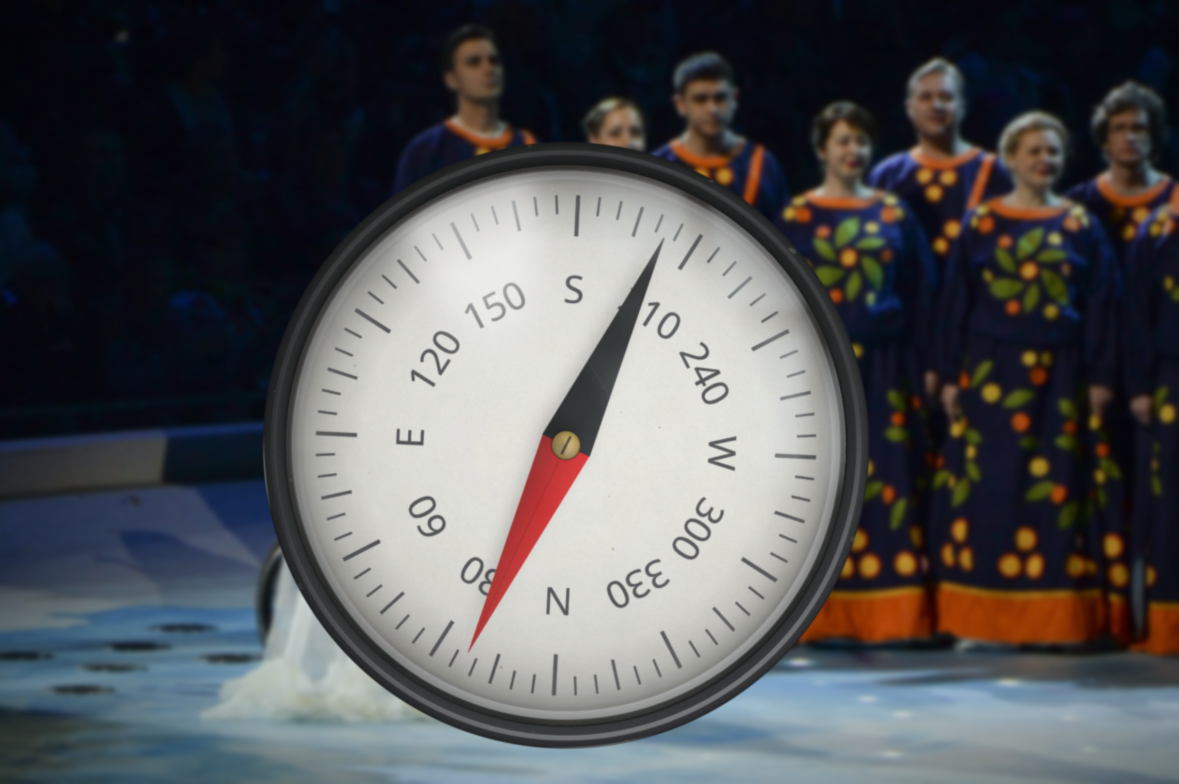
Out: value=22.5 unit=°
